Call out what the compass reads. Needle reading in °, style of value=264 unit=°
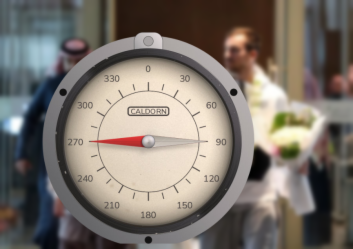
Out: value=270 unit=°
